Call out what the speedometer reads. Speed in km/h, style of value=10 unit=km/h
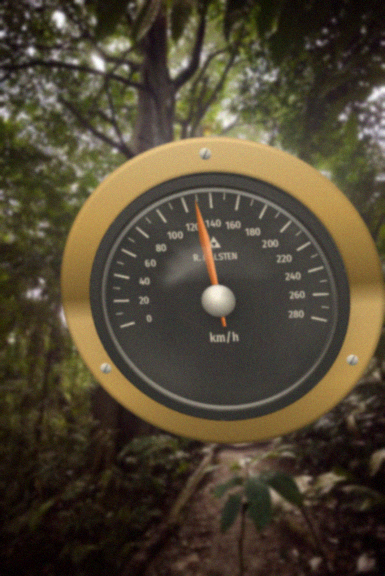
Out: value=130 unit=km/h
